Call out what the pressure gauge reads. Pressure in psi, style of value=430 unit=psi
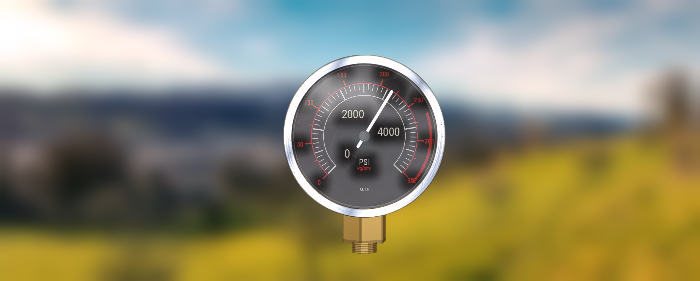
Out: value=3100 unit=psi
